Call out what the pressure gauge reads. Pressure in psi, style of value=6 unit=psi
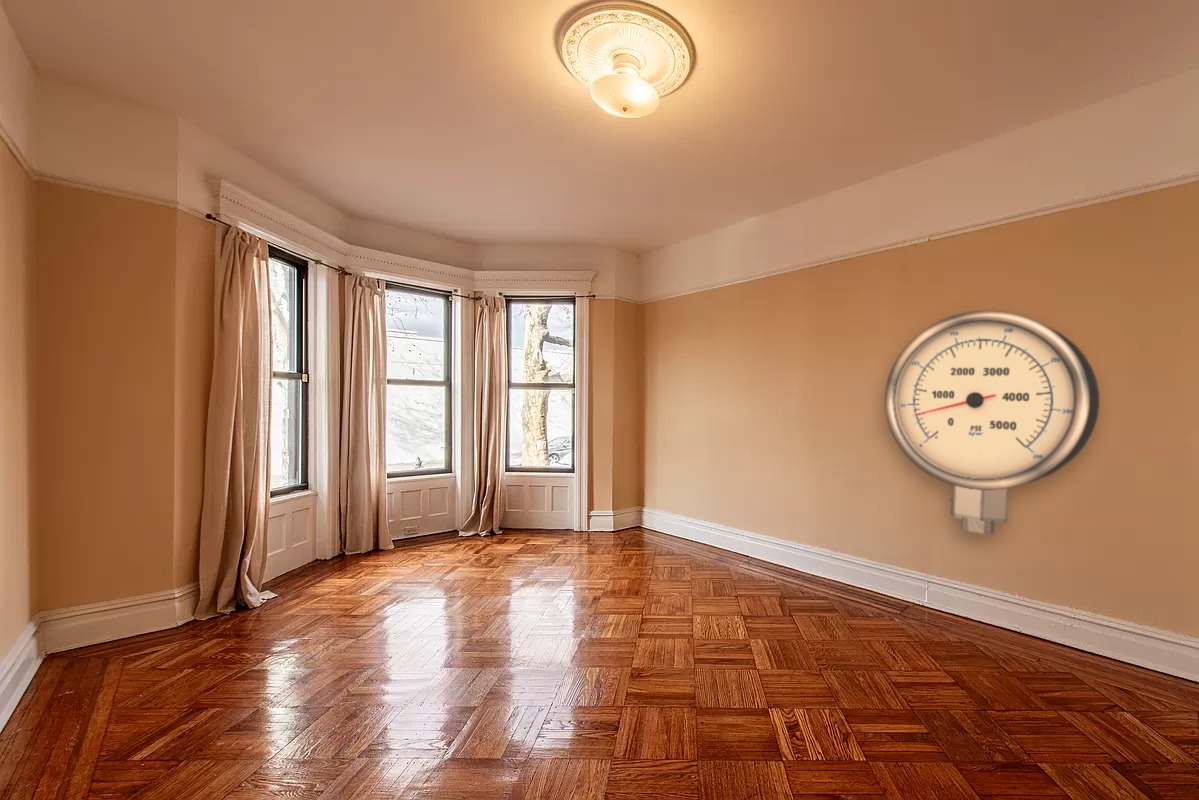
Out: value=500 unit=psi
